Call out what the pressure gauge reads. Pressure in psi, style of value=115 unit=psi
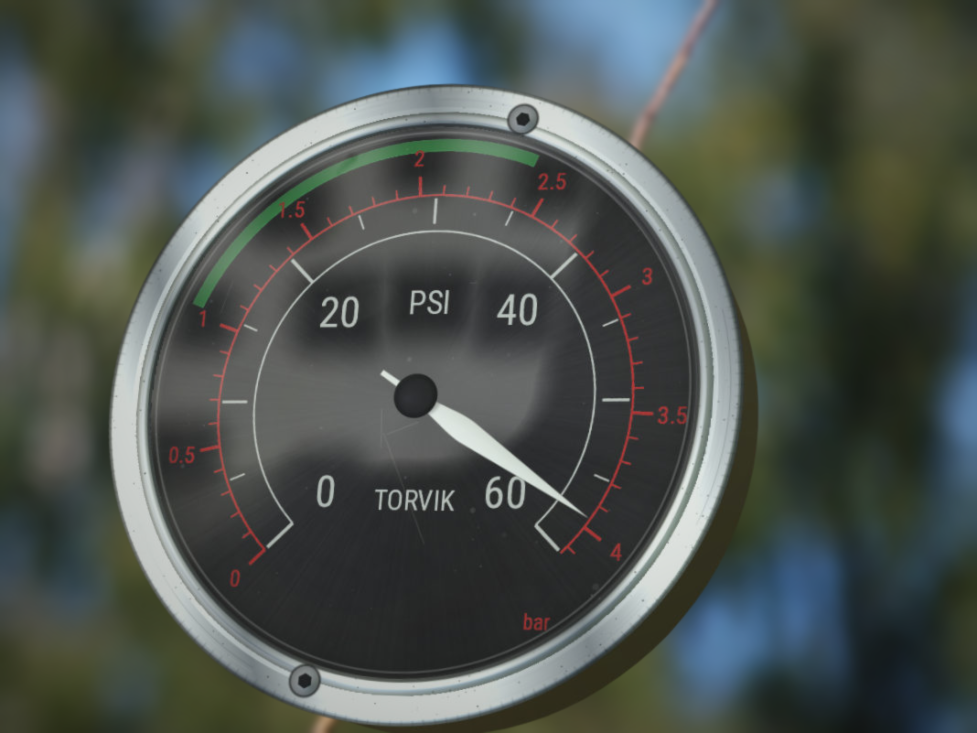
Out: value=57.5 unit=psi
